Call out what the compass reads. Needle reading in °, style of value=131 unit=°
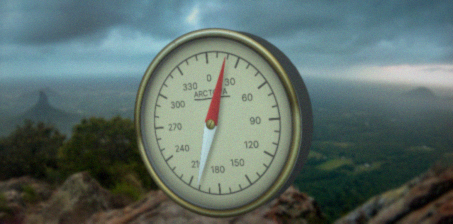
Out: value=20 unit=°
